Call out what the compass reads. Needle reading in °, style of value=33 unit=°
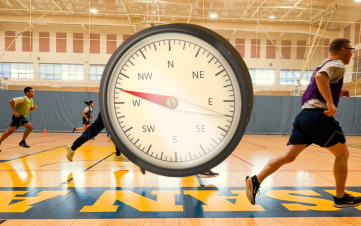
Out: value=285 unit=°
